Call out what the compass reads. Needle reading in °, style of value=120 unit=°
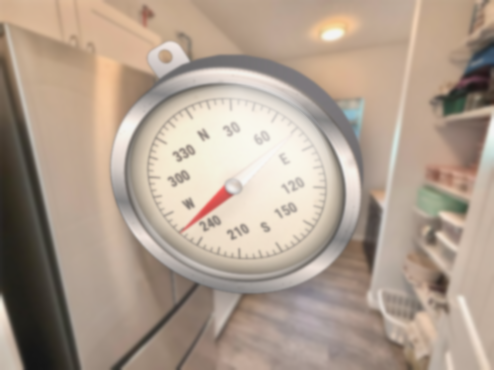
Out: value=255 unit=°
